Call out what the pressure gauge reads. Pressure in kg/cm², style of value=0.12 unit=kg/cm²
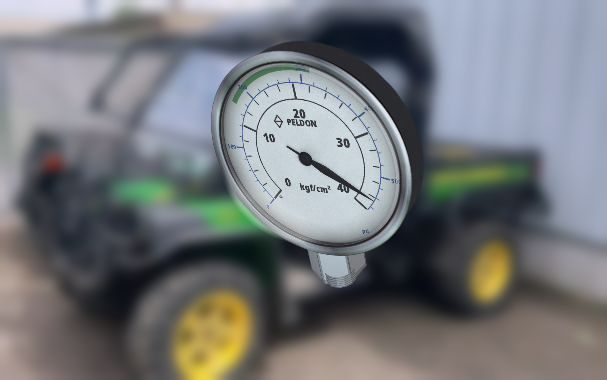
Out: value=38 unit=kg/cm²
